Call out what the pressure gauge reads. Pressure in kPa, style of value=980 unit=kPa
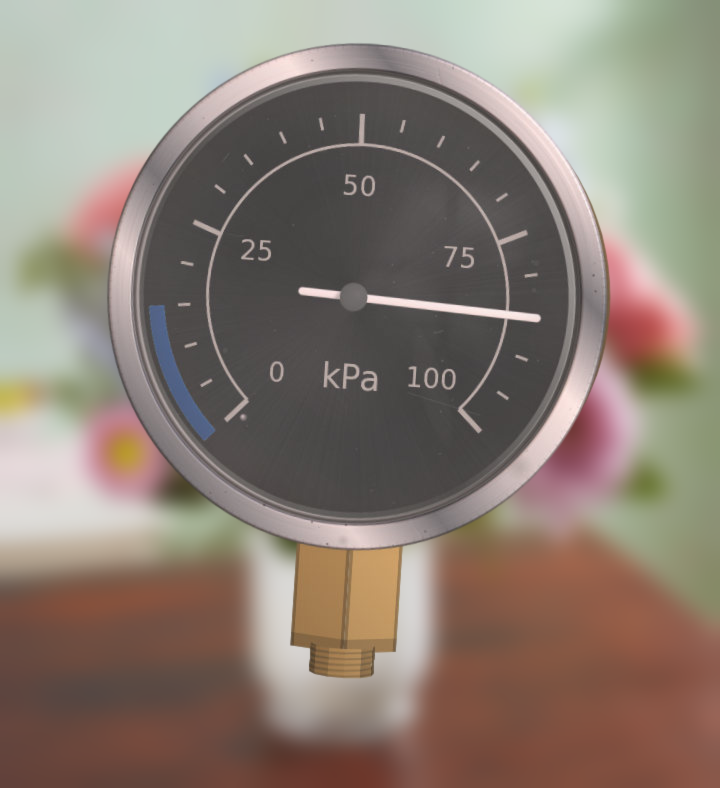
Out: value=85 unit=kPa
